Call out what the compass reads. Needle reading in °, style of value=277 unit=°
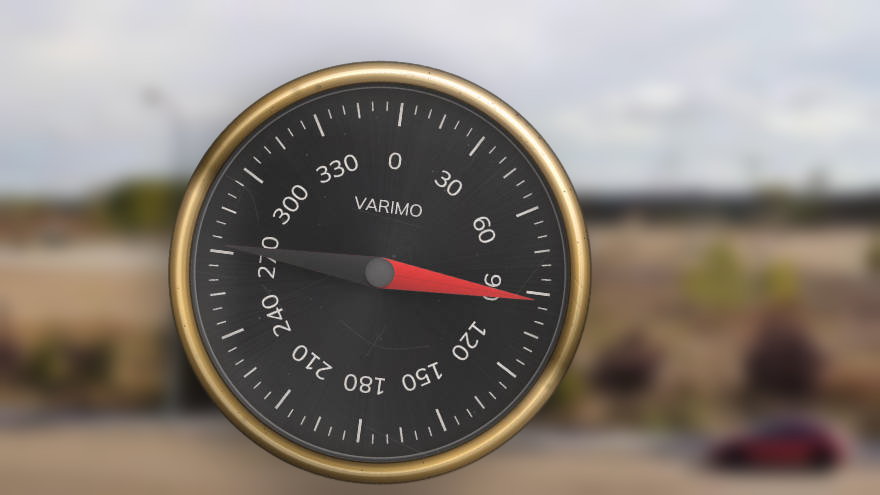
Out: value=92.5 unit=°
